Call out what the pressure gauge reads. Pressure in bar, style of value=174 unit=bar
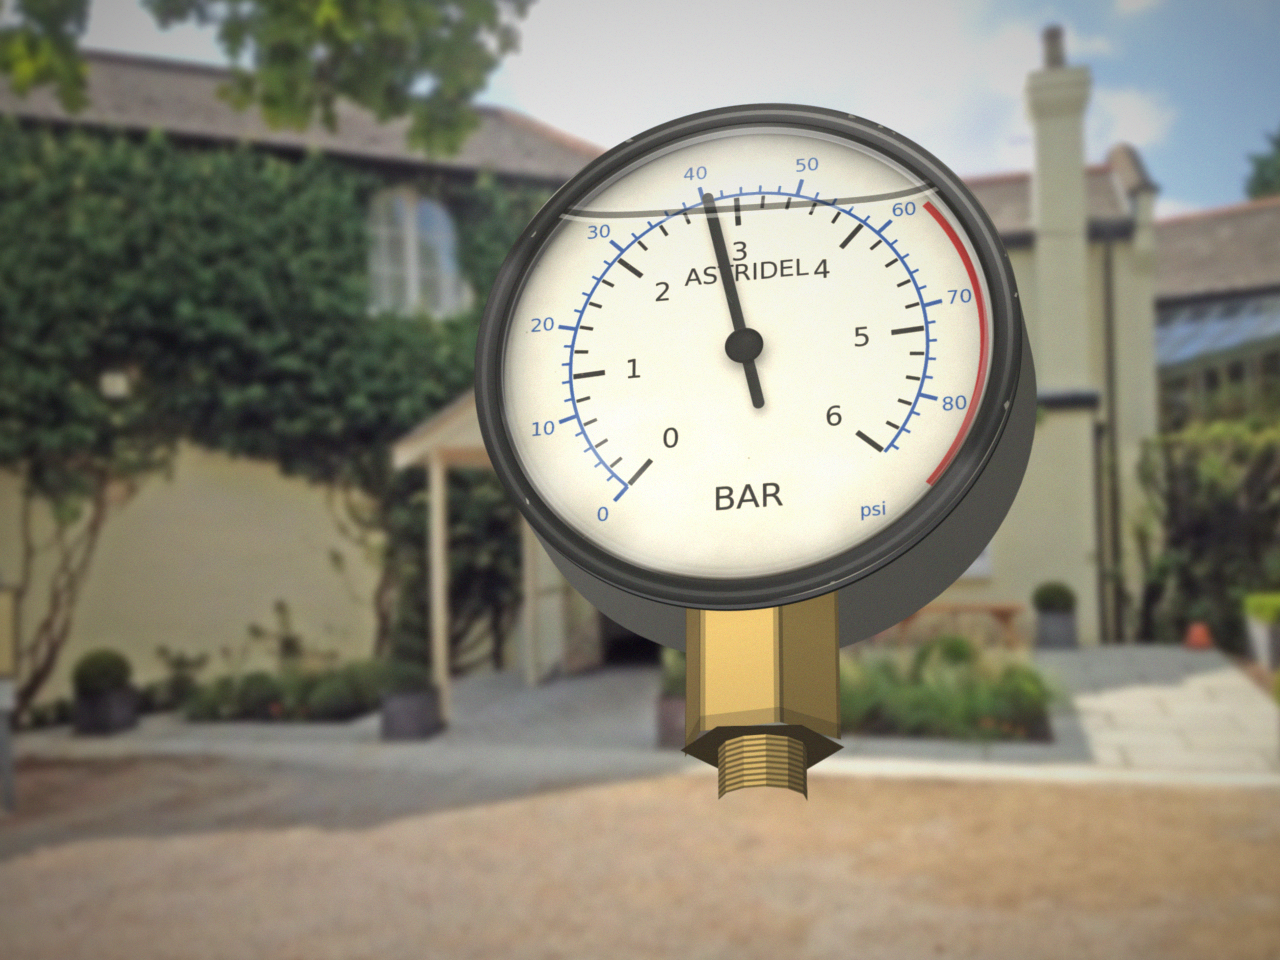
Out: value=2.8 unit=bar
